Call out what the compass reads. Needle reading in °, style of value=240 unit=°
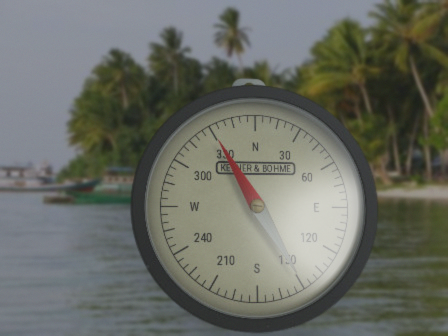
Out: value=330 unit=°
